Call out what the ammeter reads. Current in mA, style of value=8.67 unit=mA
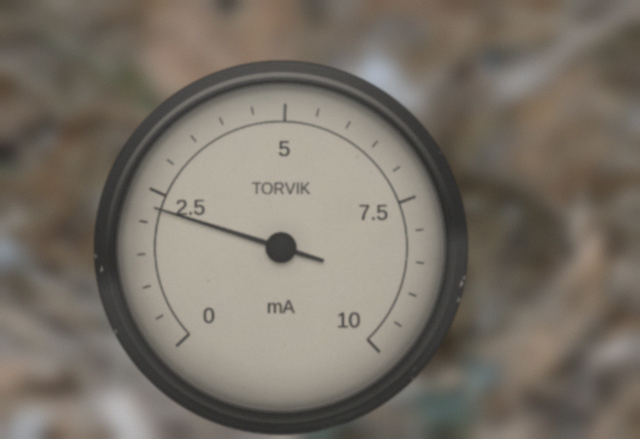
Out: value=2.25 unit=mA
